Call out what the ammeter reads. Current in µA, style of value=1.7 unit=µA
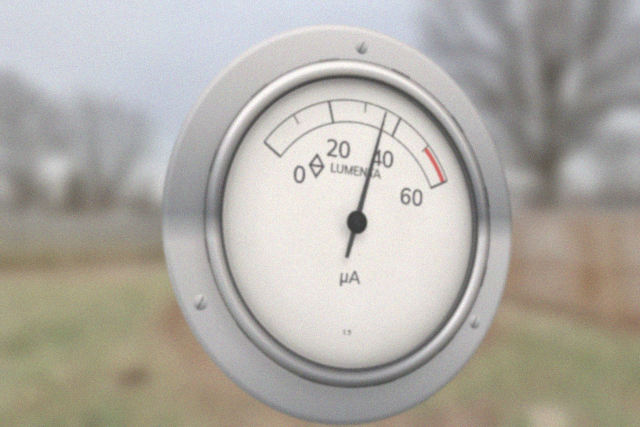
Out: value=35 unit=µA
